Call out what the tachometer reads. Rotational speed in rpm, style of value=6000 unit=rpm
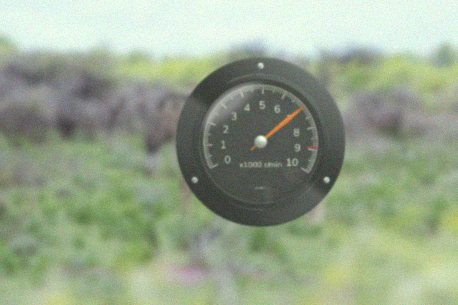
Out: value=7000 unit=rpm
